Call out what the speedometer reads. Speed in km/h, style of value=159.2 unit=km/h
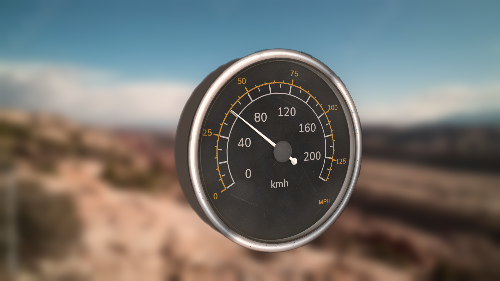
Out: value=60 unit=km/h
